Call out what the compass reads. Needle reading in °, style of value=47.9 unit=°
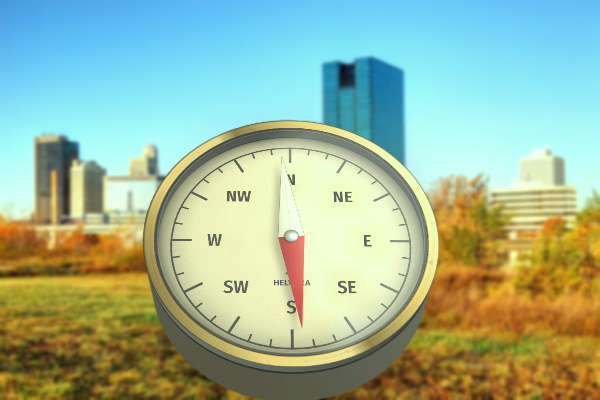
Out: value=175 unit=°
